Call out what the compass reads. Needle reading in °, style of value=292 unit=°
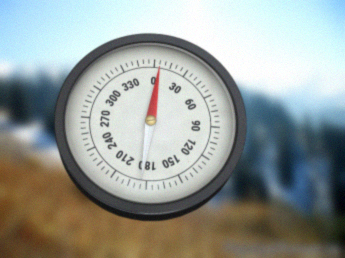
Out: value=5 unit=°
